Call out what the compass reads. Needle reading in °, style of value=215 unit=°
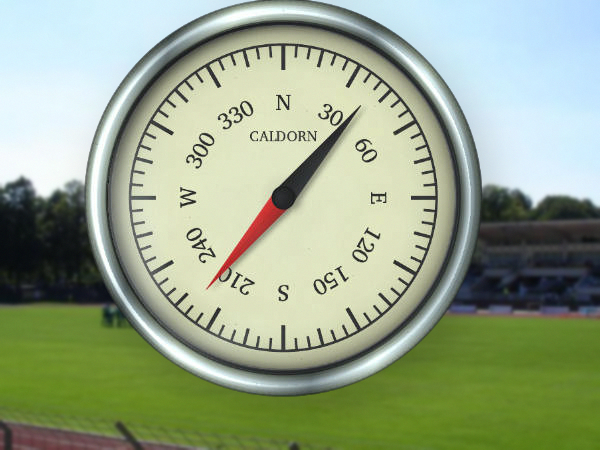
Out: value=220 unit=°
